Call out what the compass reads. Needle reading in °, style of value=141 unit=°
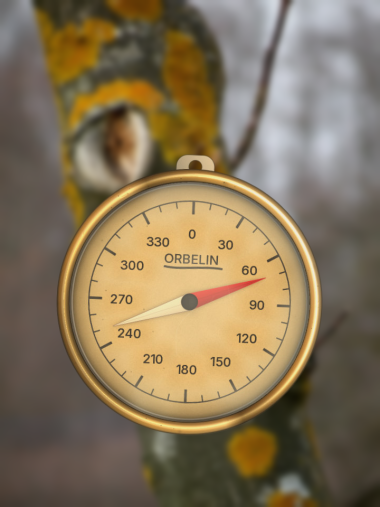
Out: value=70 unit=°
